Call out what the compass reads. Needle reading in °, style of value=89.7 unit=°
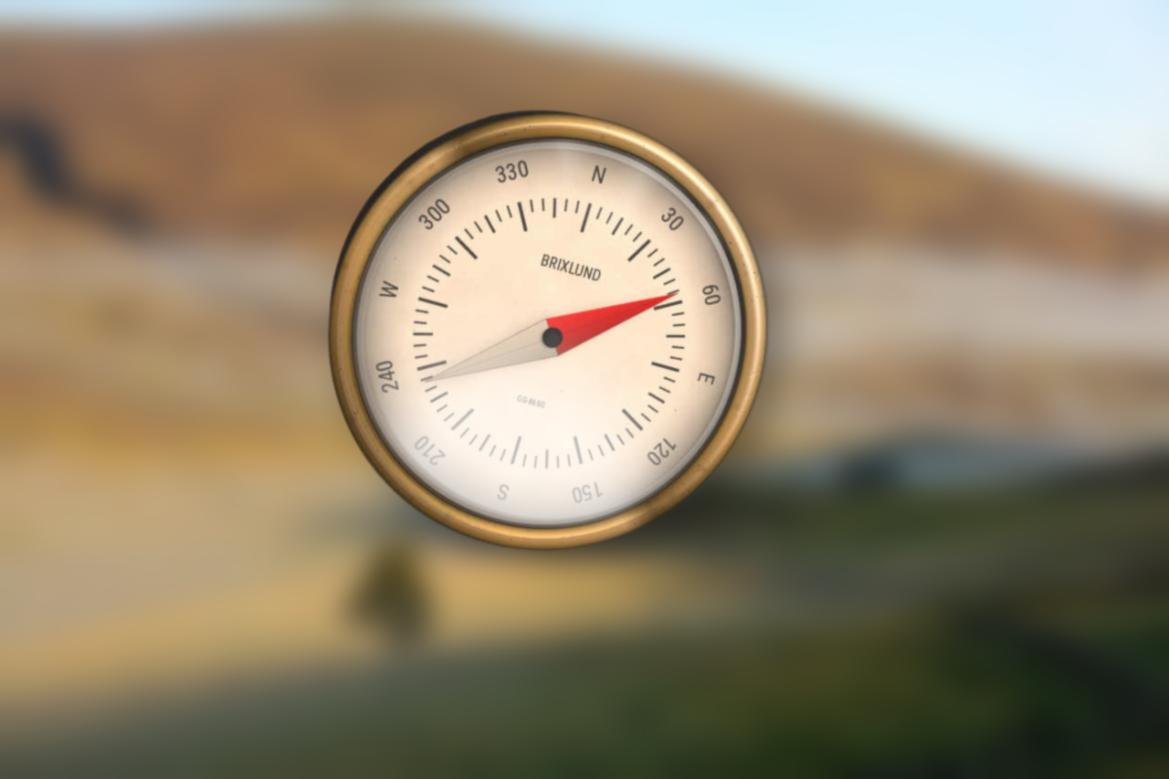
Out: value=55 unit=°
